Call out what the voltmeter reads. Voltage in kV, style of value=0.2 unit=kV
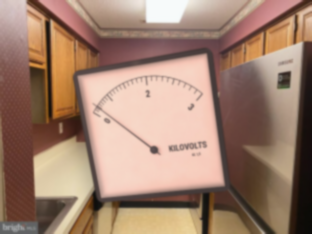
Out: value=0.5 unit=kV
